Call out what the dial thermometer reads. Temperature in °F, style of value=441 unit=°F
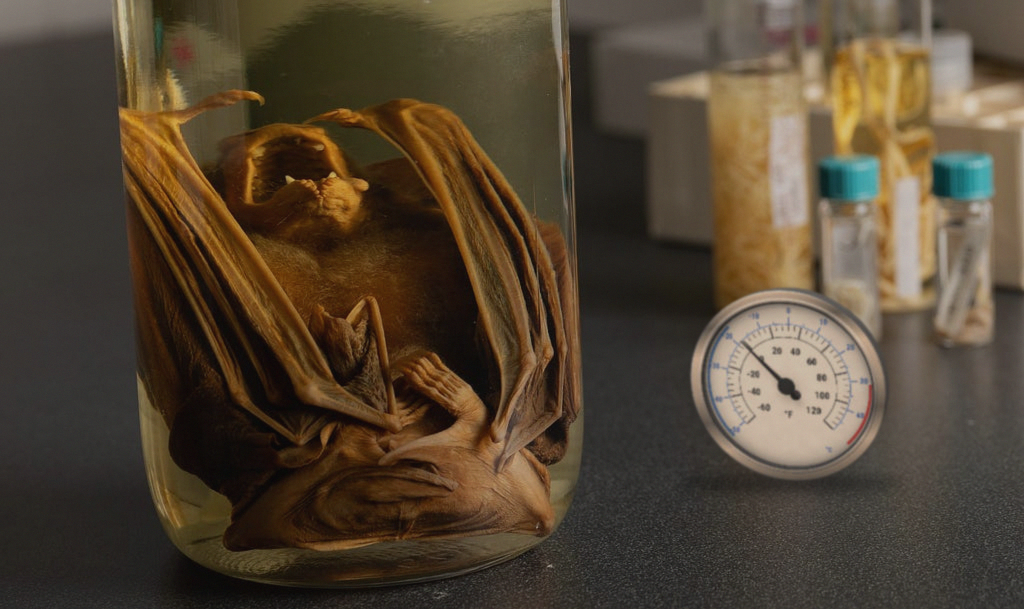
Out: value=0 unit=°F
